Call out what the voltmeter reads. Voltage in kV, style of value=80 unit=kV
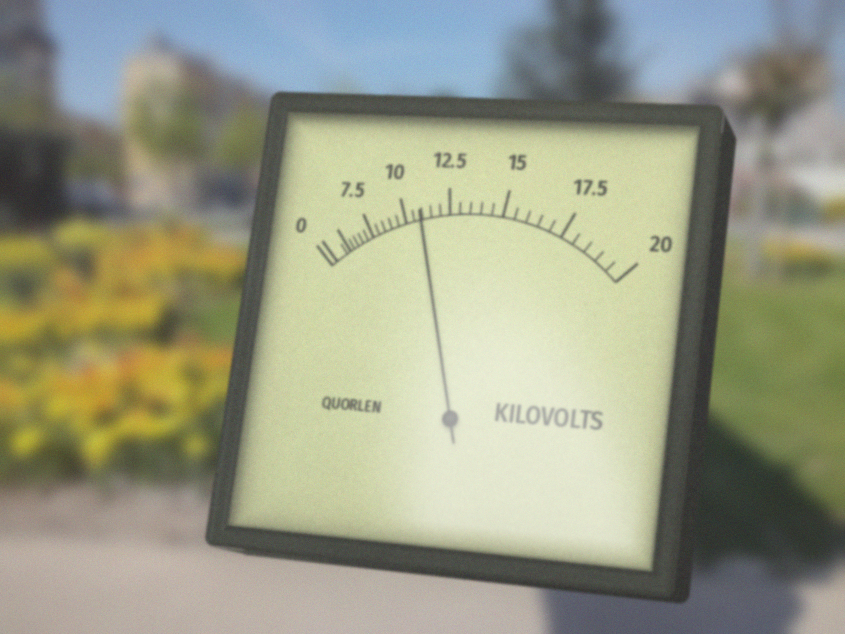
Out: value=11 unit=kV
